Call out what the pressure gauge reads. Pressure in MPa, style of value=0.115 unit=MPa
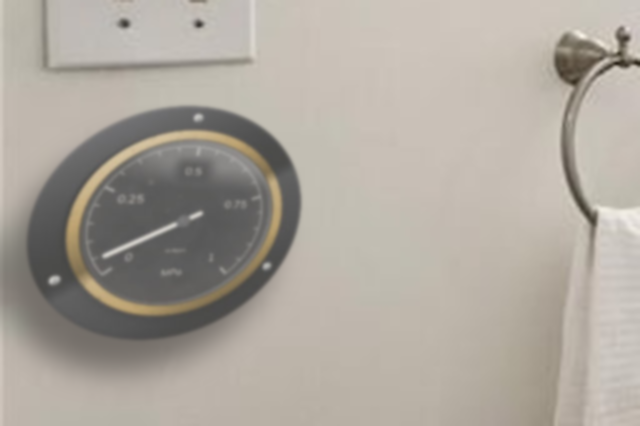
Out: value=0.05 unit=MPa
